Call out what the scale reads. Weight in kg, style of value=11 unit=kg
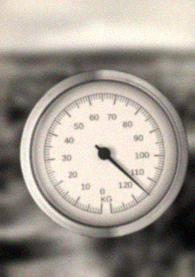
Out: value=115 unit=kg
